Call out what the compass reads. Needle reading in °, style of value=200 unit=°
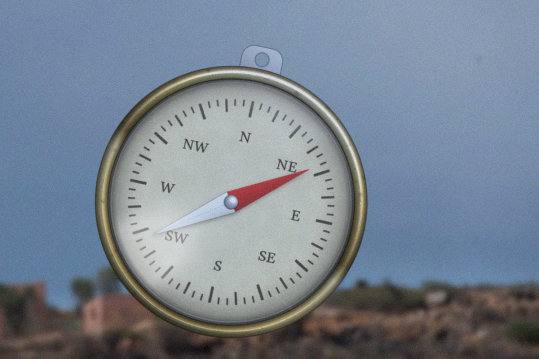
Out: value=55 unit=°
